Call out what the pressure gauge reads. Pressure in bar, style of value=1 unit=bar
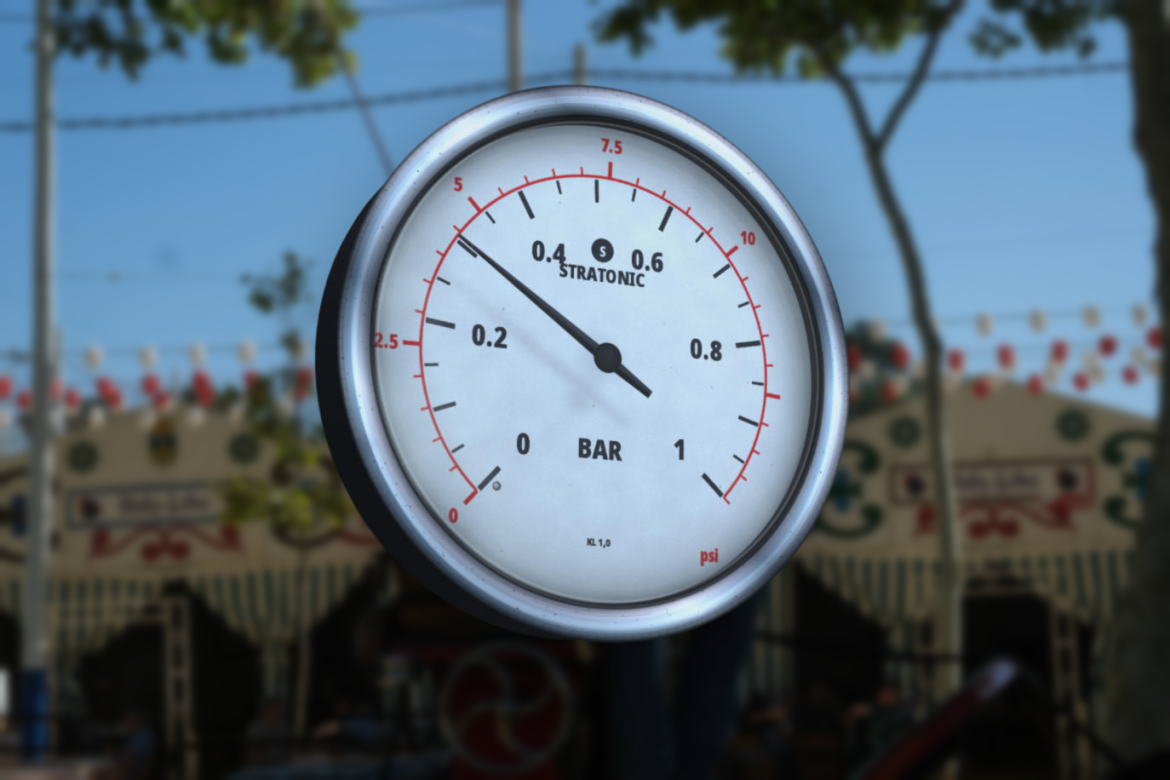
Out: value=0.3 unit=bar
